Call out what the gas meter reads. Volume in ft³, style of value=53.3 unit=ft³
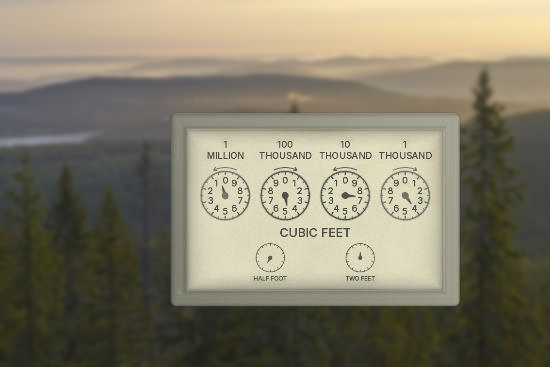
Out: value=47400 unit=ft³
